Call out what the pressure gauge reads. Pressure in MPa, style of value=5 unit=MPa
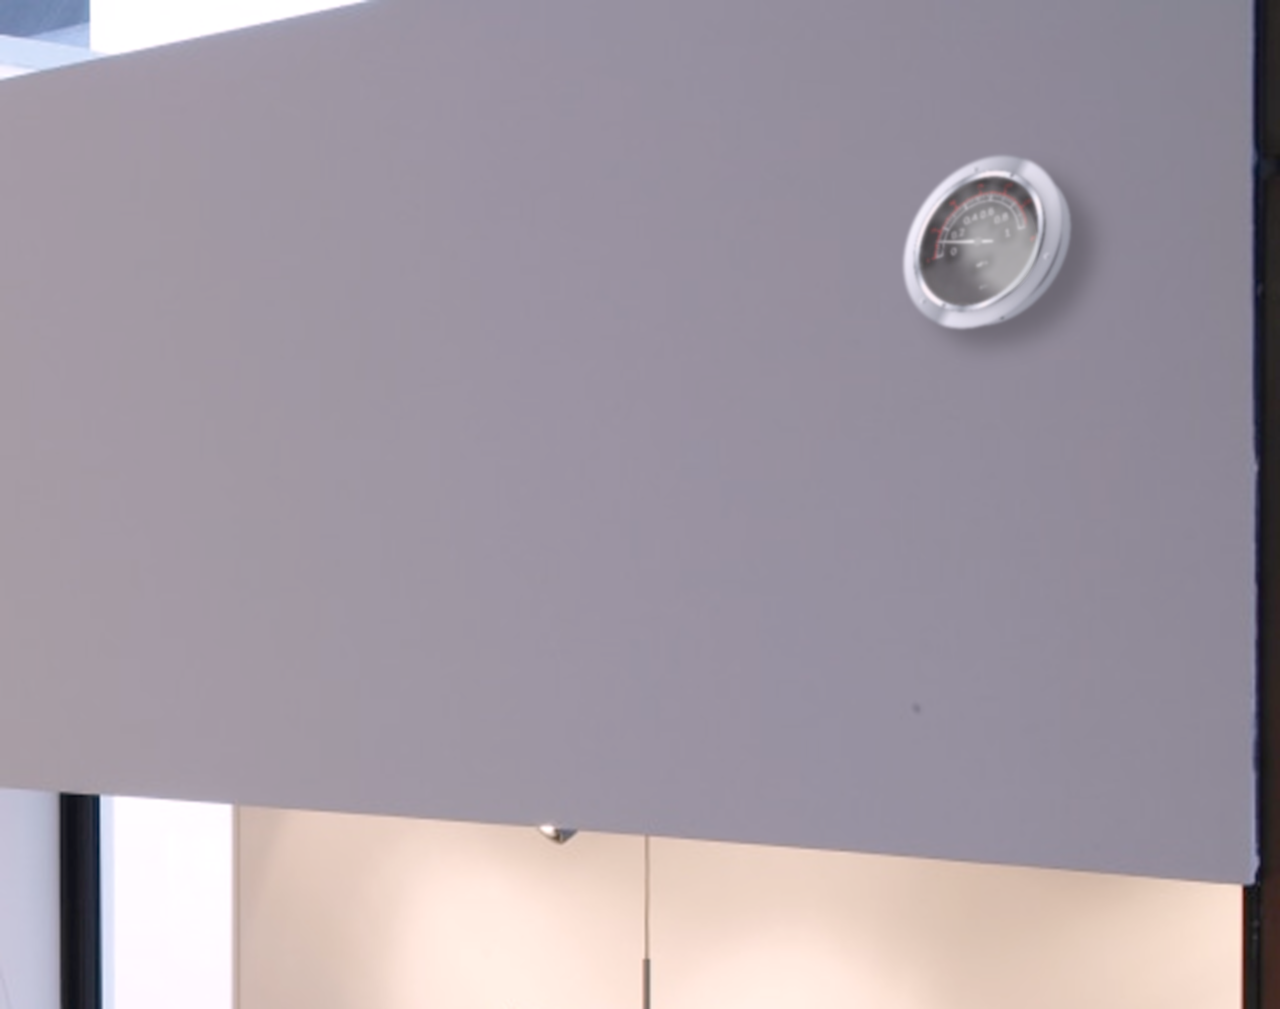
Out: value=0.1 unit=MPa
